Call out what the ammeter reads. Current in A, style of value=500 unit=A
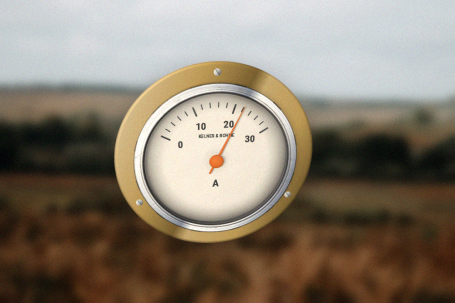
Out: value=22 unit=A
